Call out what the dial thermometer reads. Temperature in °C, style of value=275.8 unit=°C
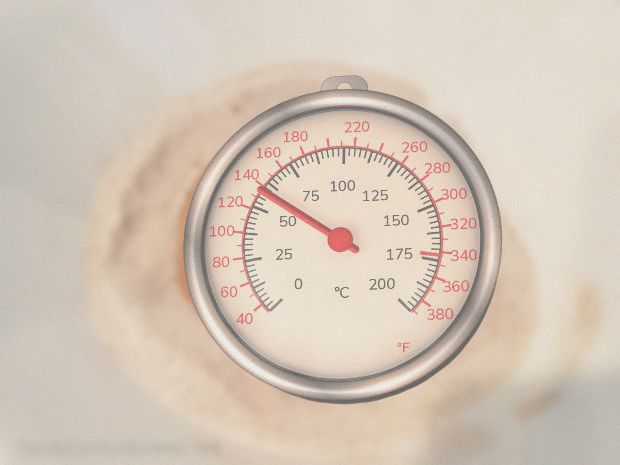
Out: value=57.5 unit=°C
